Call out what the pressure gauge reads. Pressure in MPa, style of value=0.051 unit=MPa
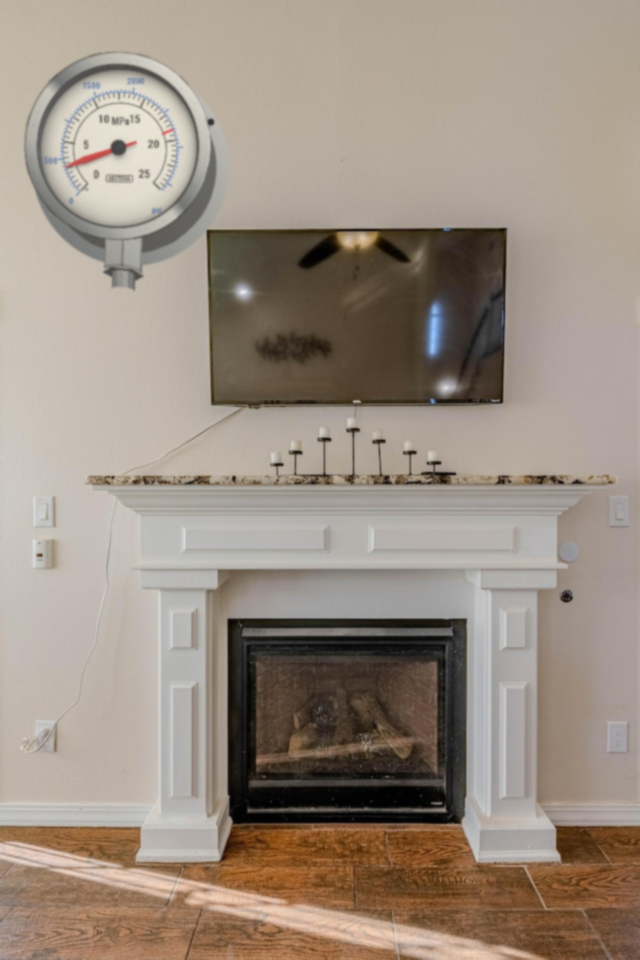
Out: value=2.5 unit=MPa
